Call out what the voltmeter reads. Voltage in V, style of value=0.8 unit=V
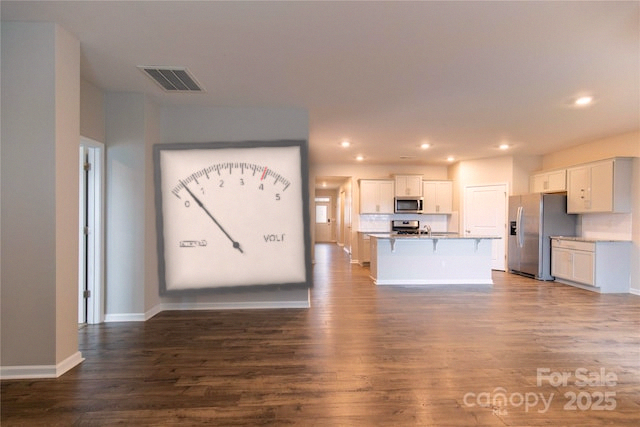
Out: value=0.5 unit=V
